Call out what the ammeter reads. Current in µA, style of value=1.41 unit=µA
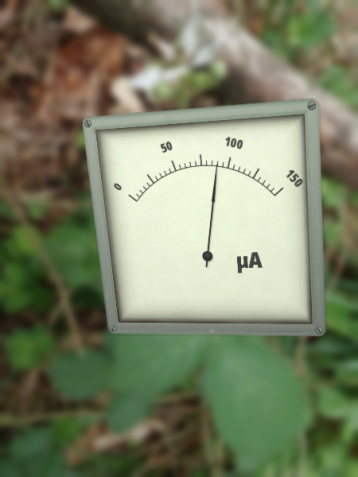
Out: value=90 unit=µA
